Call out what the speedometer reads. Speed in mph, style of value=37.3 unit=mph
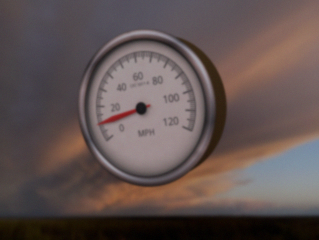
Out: value=10 unit=mph
